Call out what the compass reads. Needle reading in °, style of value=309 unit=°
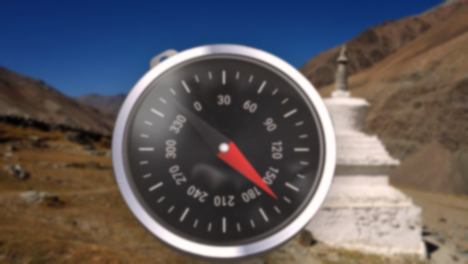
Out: value=165 unit=°
